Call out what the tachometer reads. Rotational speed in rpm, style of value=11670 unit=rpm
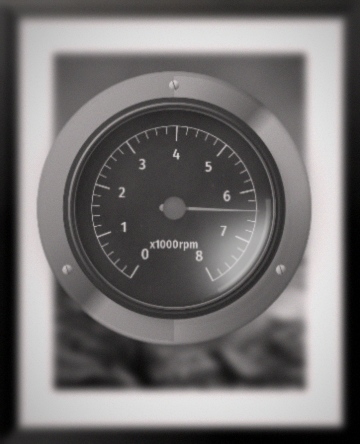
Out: value=6400 unit=rpm
